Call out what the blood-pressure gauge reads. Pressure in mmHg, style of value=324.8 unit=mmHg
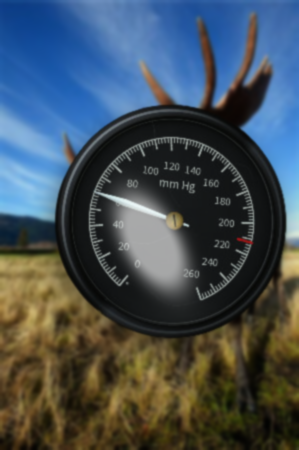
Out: value=60 unit=mmHg
